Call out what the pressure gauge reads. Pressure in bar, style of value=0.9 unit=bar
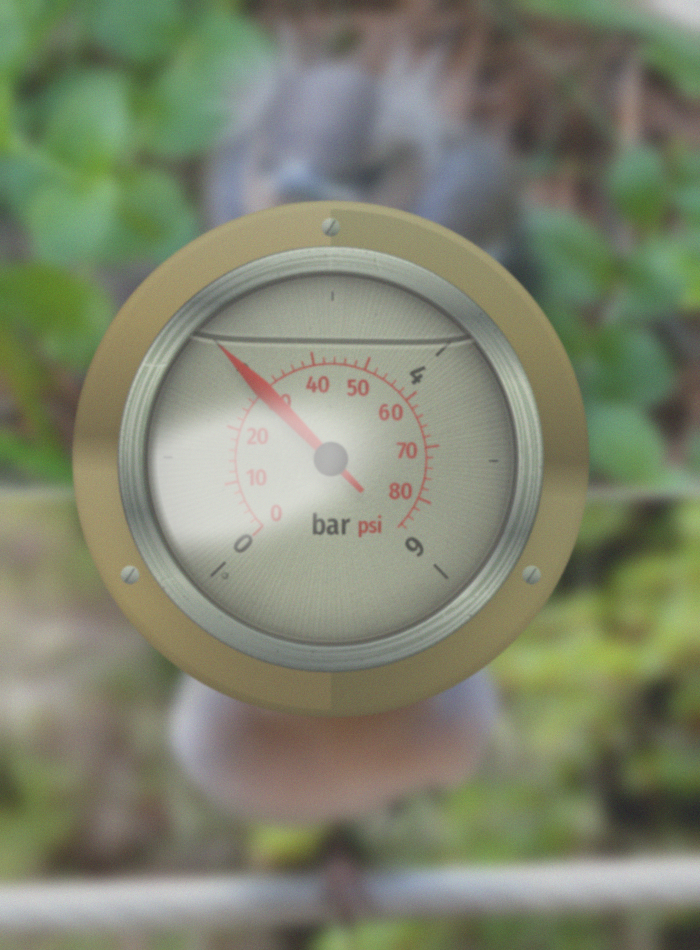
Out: value=2 unit=bar
